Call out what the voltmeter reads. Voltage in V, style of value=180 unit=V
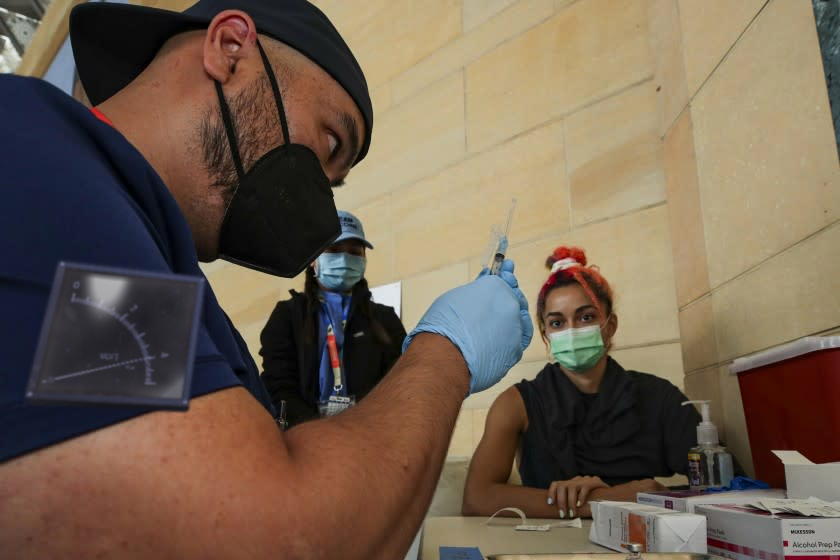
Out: value=4 unit=V
